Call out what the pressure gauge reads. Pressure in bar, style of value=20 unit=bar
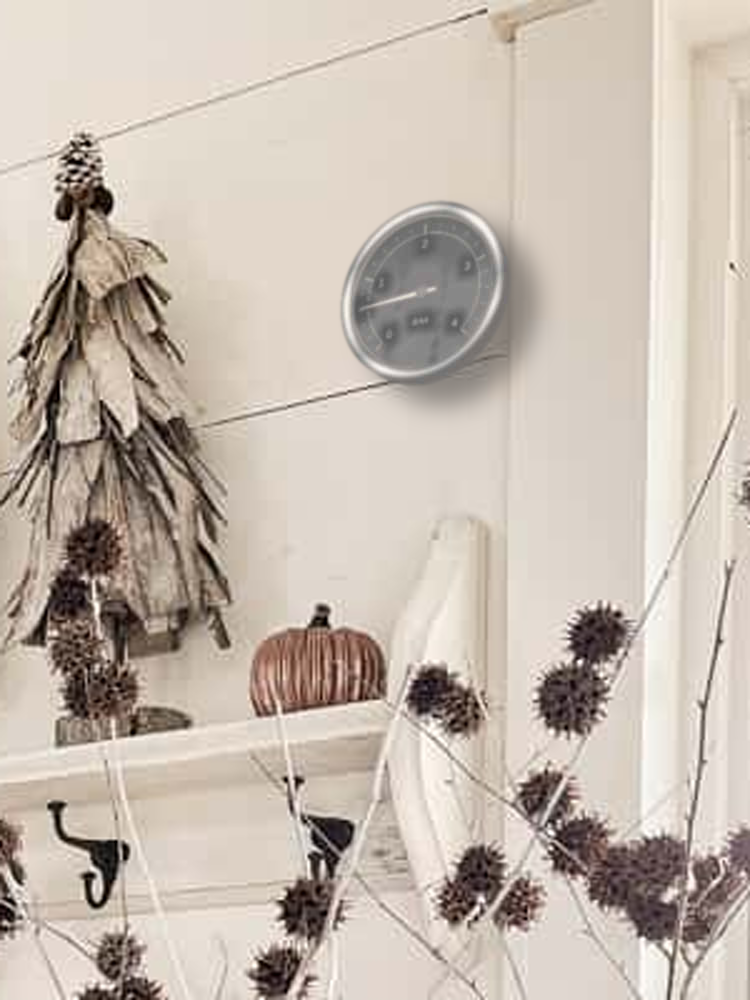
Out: value=0.6 unit=bar
